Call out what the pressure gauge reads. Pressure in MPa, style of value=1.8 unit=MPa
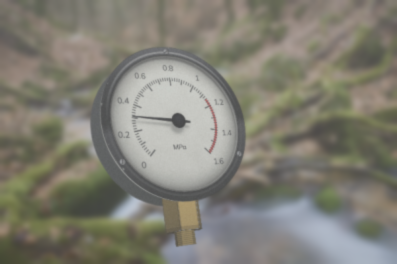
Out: value=0.3 unit=MPa
